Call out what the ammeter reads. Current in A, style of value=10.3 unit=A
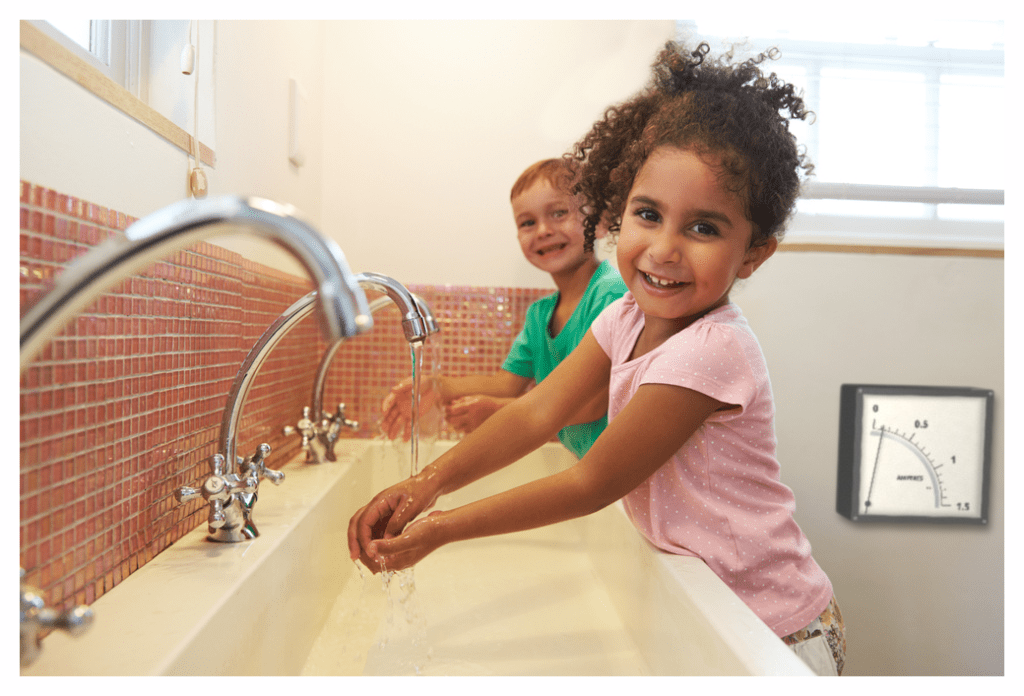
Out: value=0.1 unit=A
